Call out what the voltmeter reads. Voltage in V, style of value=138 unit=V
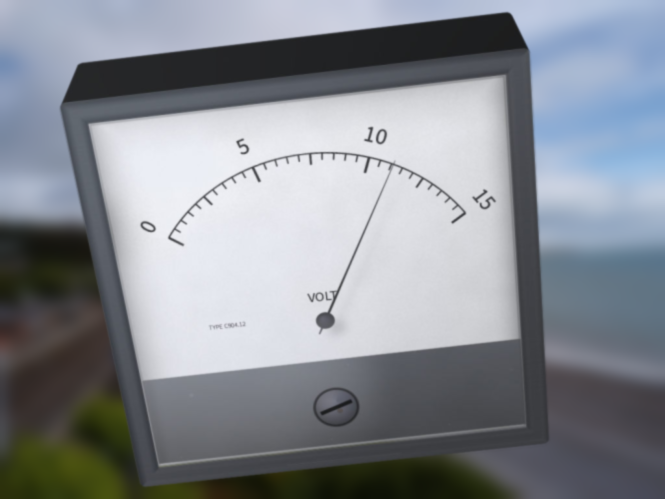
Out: value=11 unit=V
